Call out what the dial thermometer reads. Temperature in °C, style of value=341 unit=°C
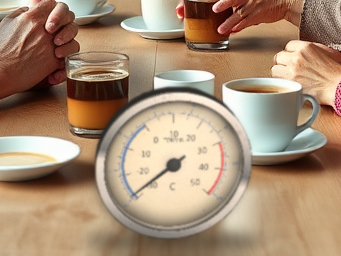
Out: value=-27.5 unit=°C
